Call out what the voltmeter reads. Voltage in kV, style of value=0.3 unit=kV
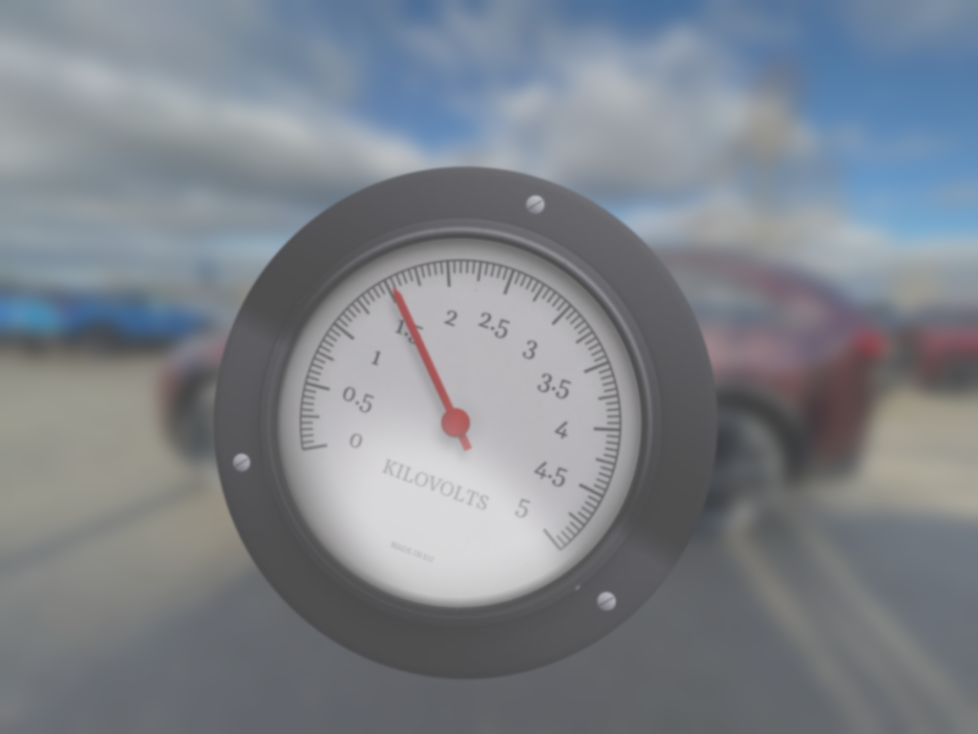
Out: value=1.55 unit=kV
